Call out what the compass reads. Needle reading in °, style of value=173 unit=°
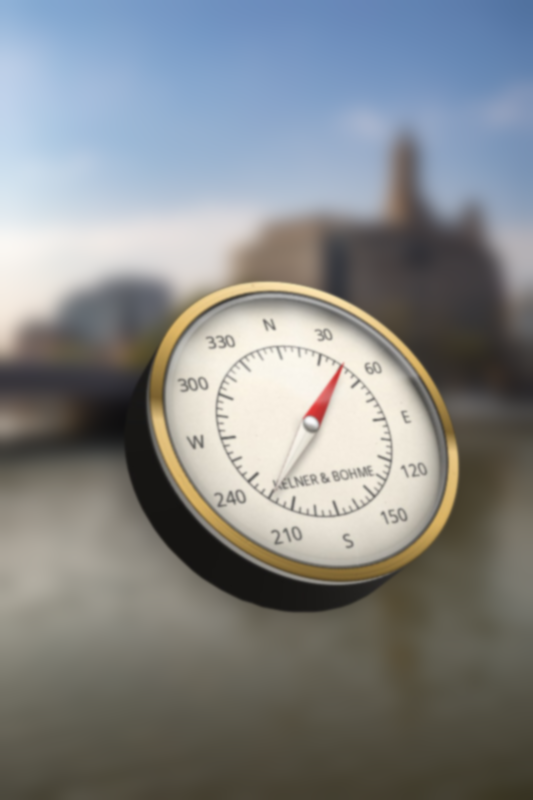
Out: value=45 unit=°
